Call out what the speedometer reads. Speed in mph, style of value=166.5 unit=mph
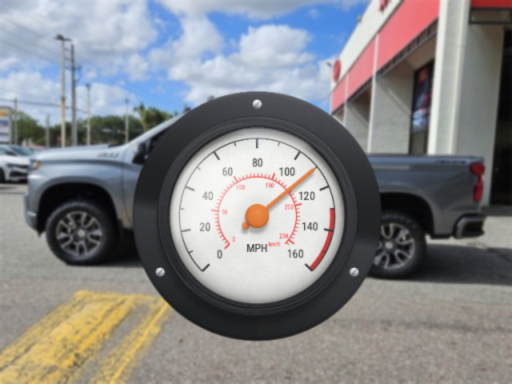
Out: value=110 unit=mph
